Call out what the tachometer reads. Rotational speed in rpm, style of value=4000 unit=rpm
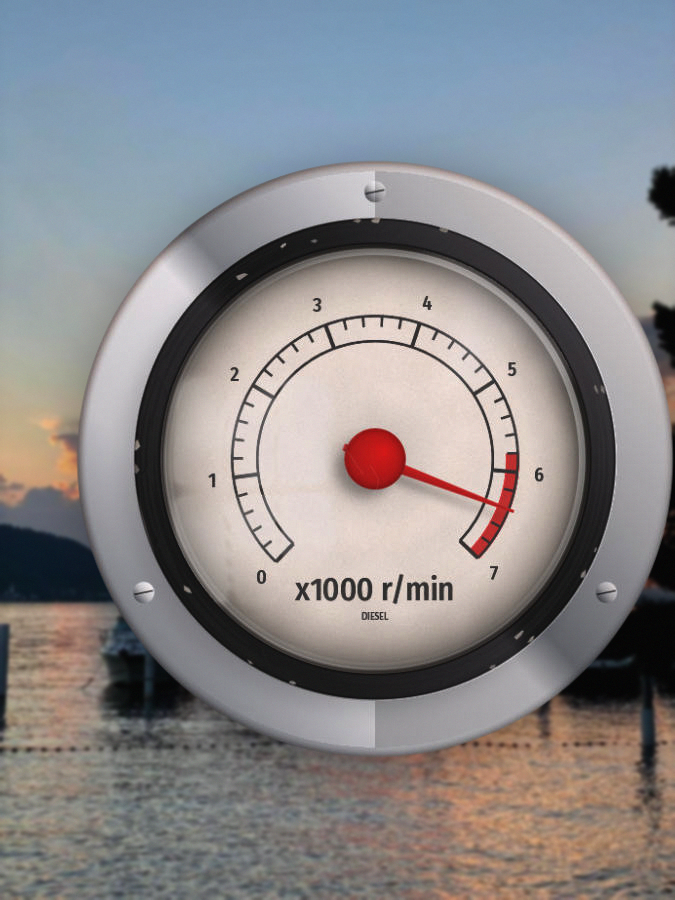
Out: value=6400 unit=rpm
